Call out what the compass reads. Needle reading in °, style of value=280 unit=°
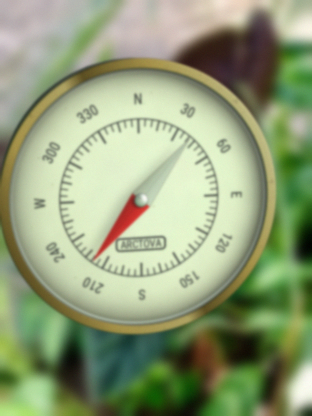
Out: value=220 unit=°
